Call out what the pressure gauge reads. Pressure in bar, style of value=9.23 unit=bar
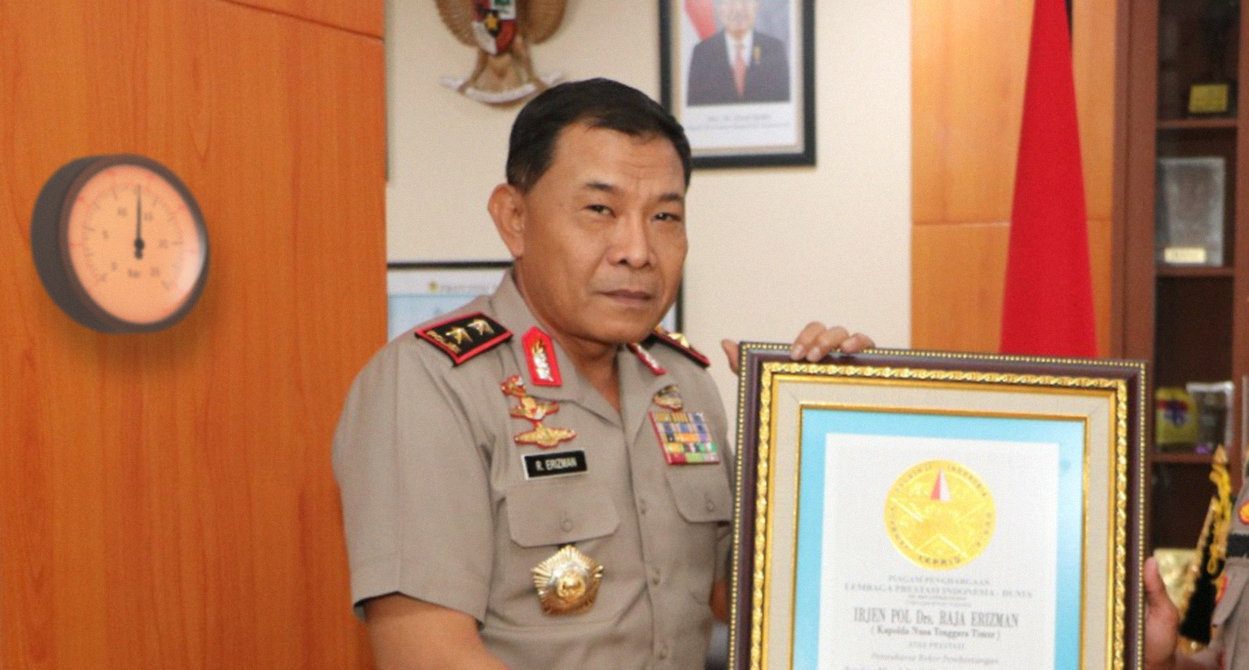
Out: value=12.5 unit=bar
